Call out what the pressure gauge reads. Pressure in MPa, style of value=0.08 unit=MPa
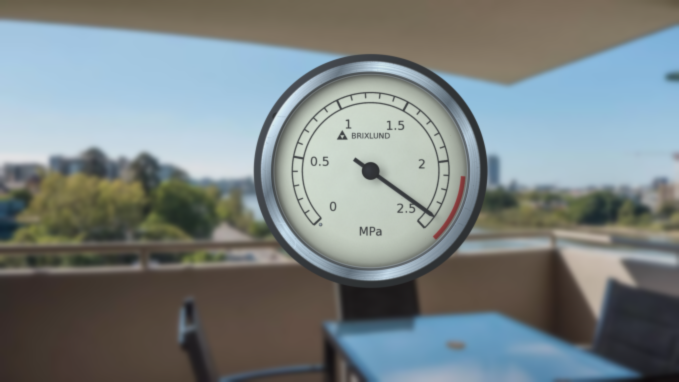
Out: value=2.4 unit=MPa
